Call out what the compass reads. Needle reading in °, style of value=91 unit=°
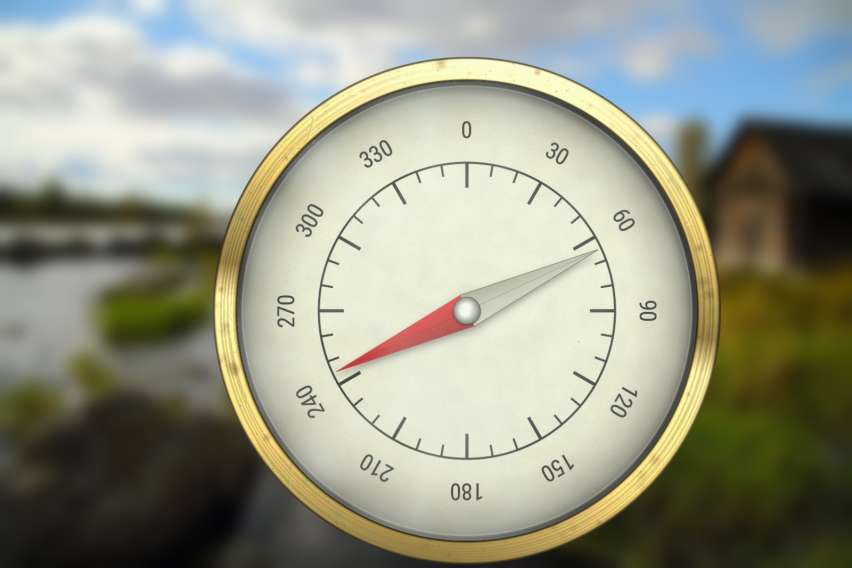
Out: value=245 unit=°
